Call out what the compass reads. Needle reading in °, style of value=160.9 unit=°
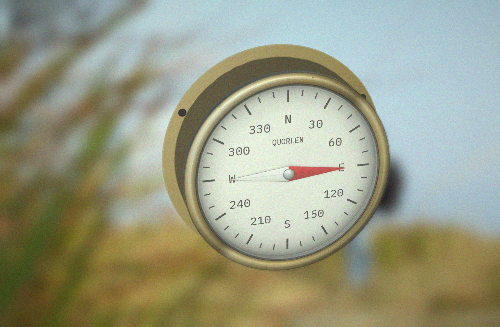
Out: value=90 unit=°
